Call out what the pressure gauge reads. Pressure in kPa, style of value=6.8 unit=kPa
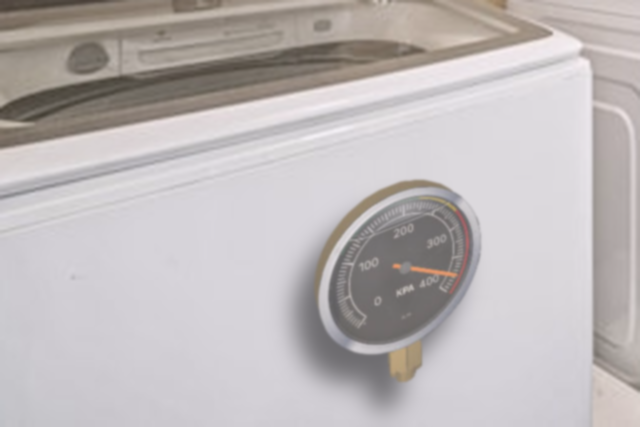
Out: value=375 unit=kPa
